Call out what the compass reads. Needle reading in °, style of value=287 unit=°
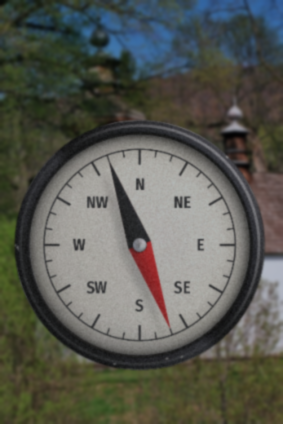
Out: value=160 unit=°
